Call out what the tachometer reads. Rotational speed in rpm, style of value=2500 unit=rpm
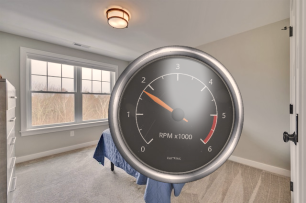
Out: value=1750 unit=rpm
